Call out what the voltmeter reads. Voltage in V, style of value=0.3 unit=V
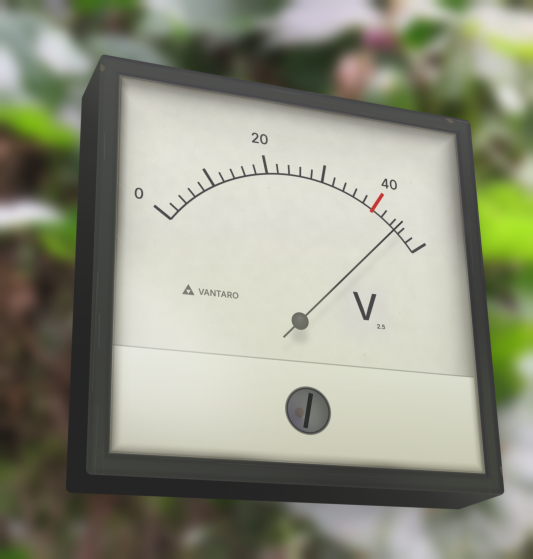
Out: value=45 unit=V
